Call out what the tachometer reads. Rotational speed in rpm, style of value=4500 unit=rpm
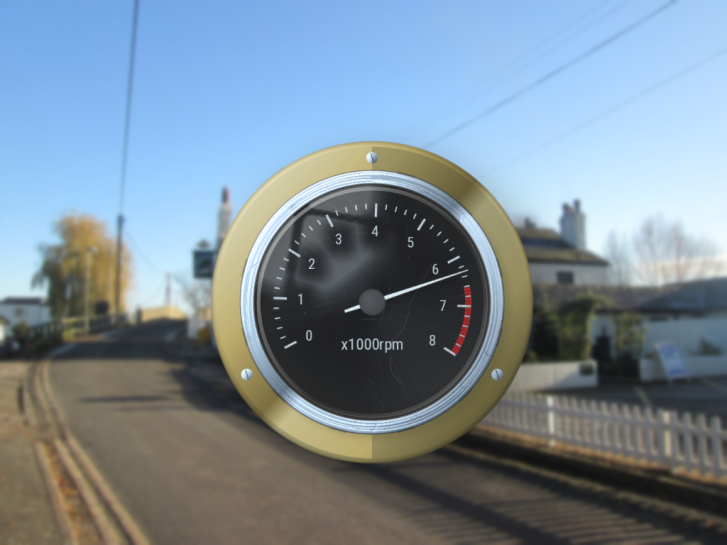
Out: value=6300 unit=rpm
